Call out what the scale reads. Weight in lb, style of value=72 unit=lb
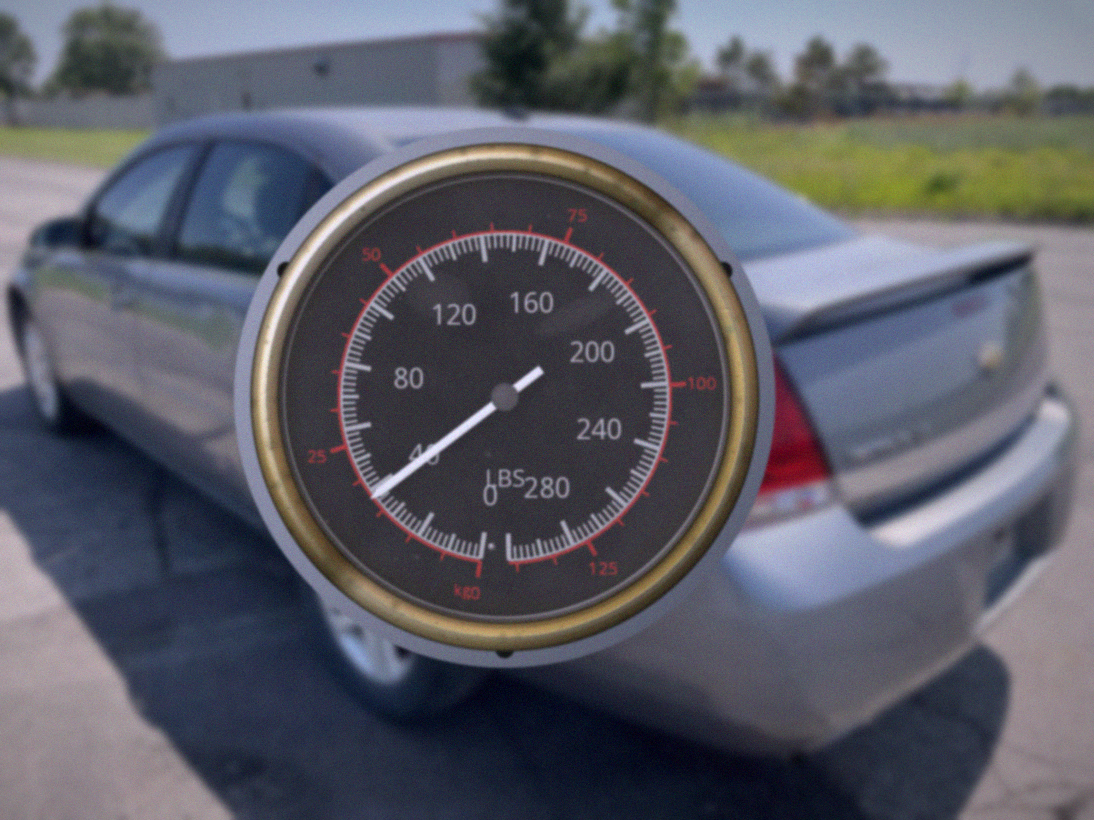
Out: value=38 unit=lb
